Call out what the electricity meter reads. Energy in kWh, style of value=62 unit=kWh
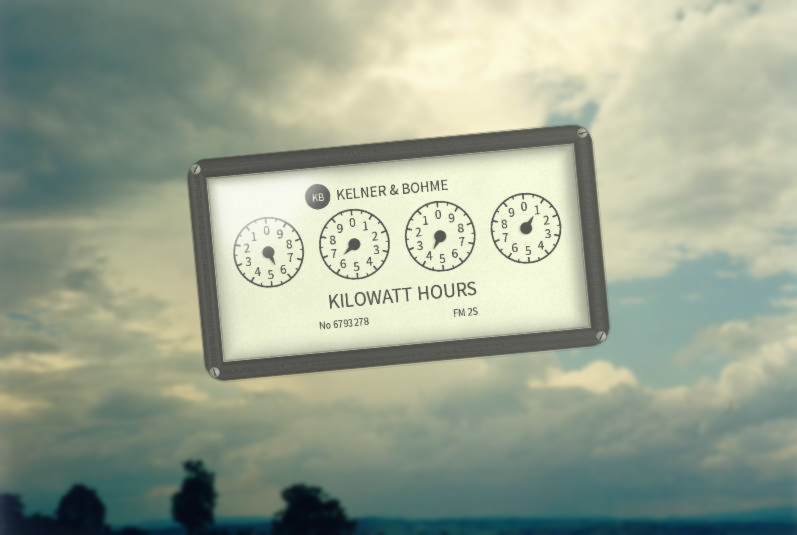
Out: value=5641 unit=kWh
